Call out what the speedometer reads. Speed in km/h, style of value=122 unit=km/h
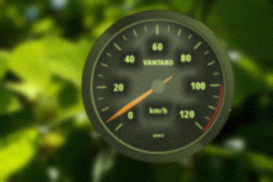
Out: value=5 unit=km/h
